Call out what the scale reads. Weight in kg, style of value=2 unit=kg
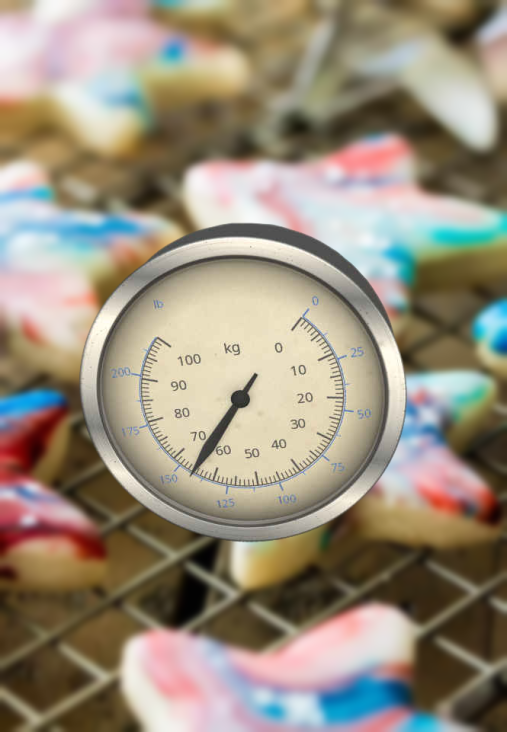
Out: value=65 unit=kg
